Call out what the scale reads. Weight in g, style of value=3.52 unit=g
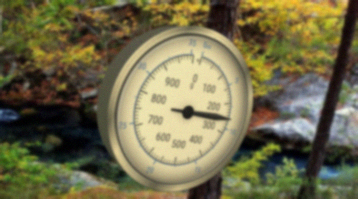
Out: value=250 unit=g
